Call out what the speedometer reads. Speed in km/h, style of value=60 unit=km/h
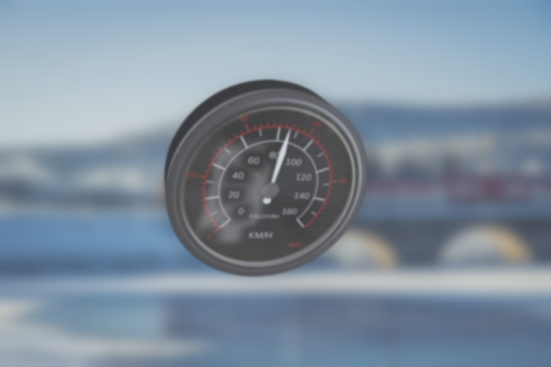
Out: value=85 unit=km/h
